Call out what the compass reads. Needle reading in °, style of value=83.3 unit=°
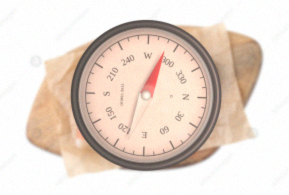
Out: value=290 unit=°
